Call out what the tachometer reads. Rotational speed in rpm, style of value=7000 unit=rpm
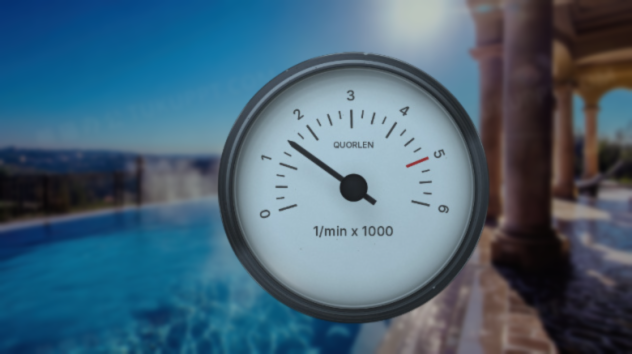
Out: value=1500 unit=rpm
